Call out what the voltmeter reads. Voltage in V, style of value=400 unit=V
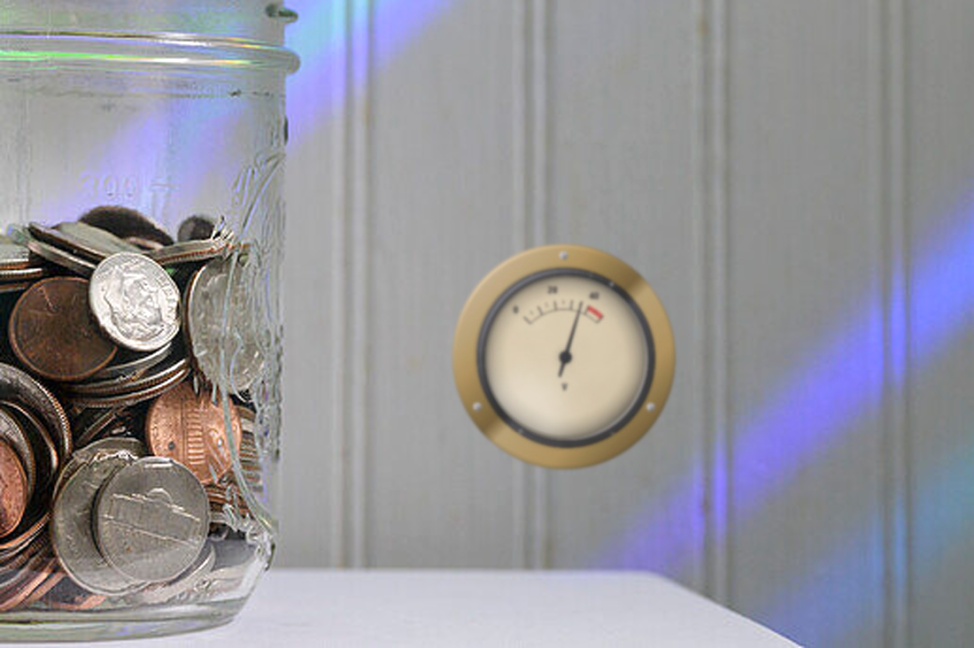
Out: value=35 unit=V
